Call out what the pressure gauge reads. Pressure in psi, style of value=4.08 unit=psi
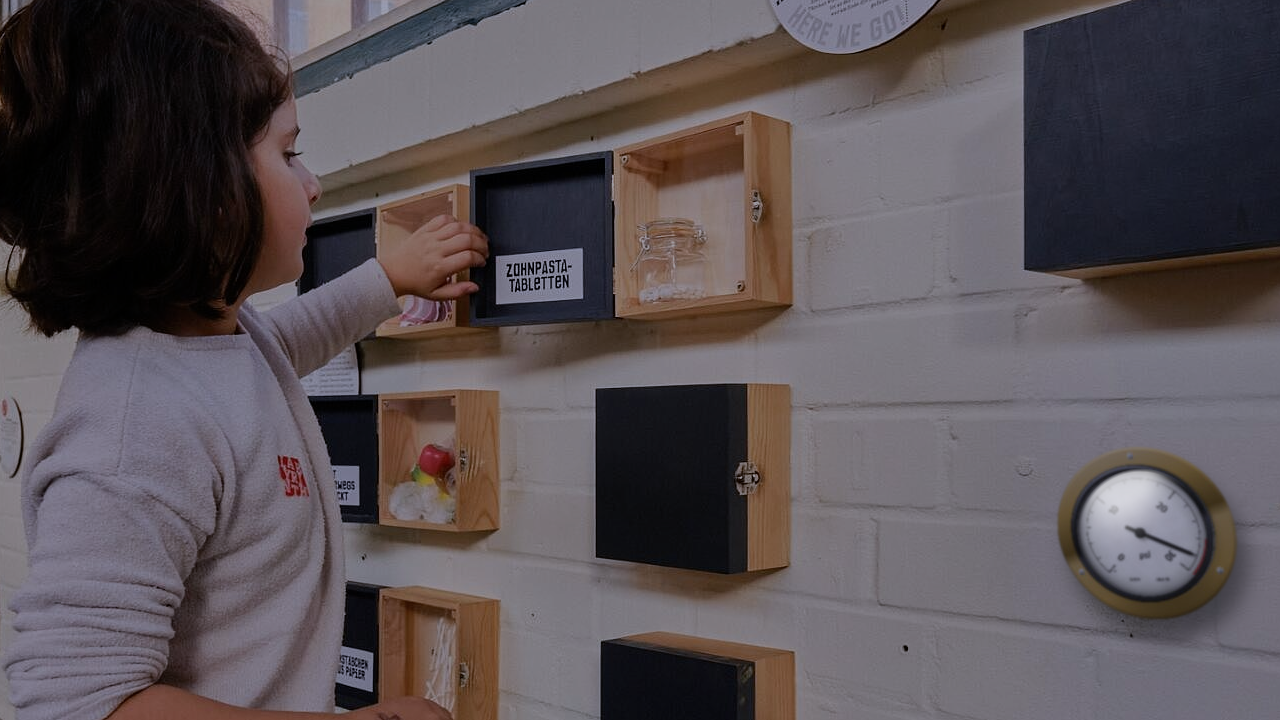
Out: value=28 unit=psi
